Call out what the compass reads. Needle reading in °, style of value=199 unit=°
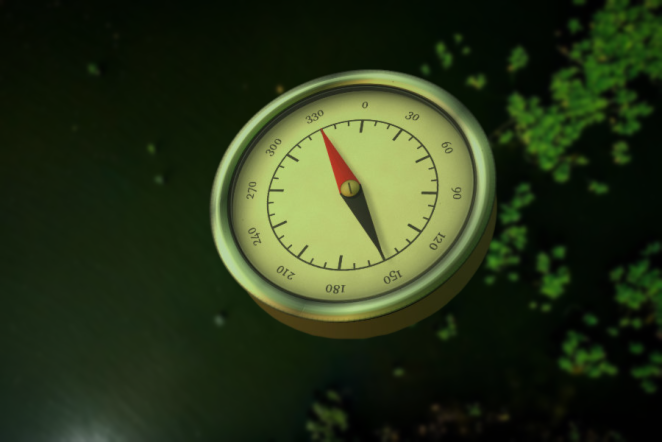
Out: value=330 unit=°
